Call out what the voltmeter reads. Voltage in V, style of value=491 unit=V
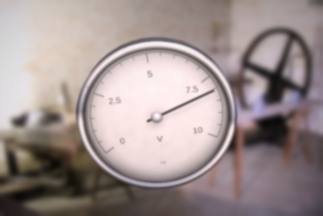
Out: value=8 unit=V
